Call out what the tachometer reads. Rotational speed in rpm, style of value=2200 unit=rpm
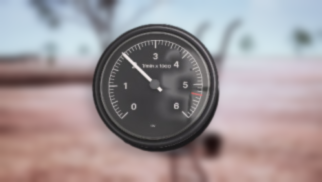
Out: value=2000 unit=rpm
